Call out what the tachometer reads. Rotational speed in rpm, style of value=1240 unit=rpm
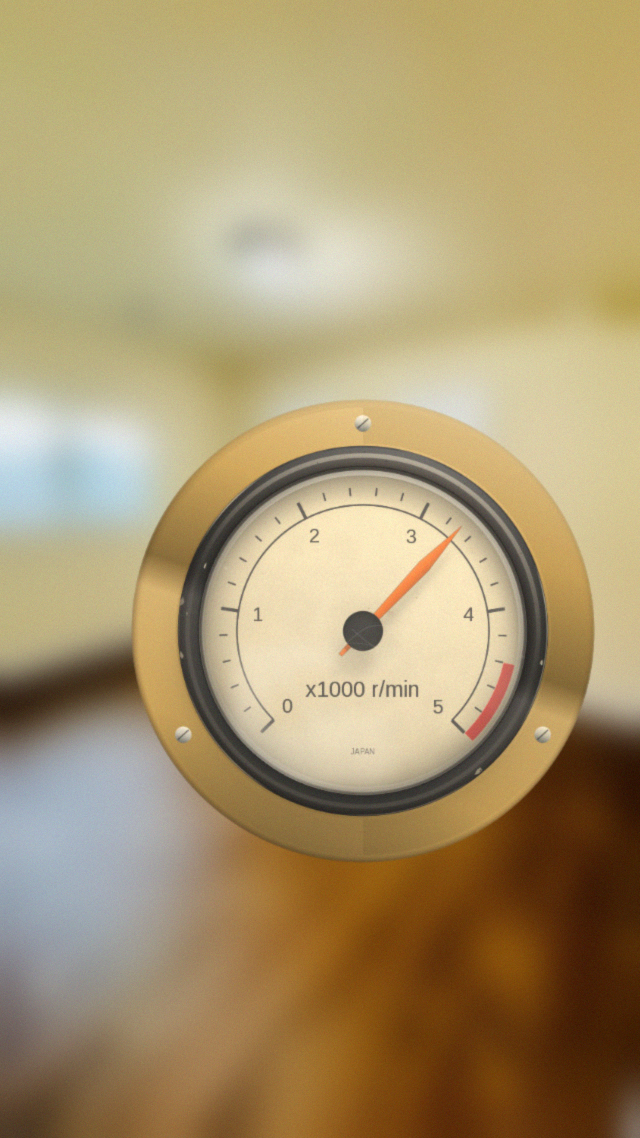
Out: value=3300 unit=rpm
